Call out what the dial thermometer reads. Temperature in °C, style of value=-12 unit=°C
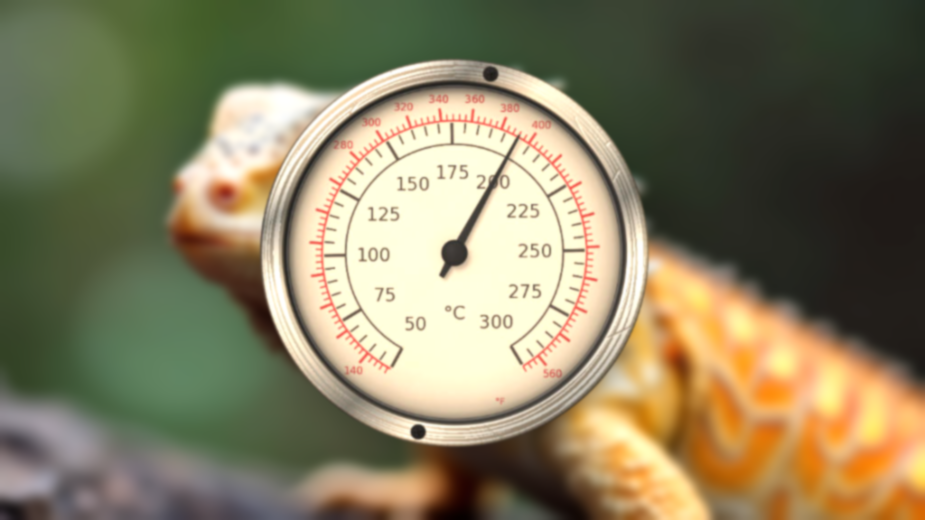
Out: value=200 unit=°C
